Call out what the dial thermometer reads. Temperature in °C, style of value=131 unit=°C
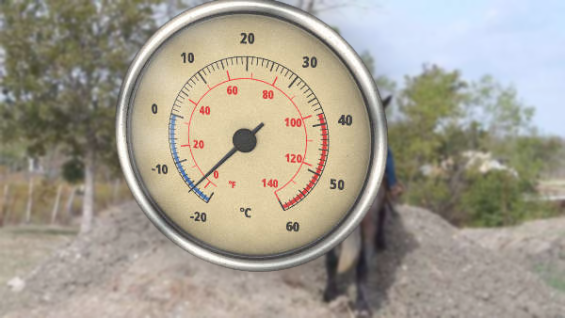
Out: value=-16 unit=°C
